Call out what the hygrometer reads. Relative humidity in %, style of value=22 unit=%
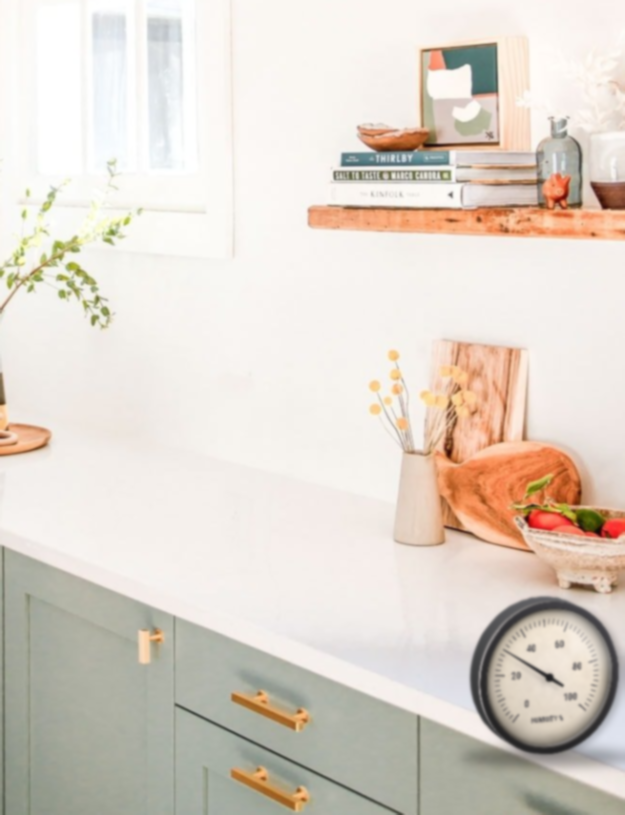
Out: value=30 unit=%
